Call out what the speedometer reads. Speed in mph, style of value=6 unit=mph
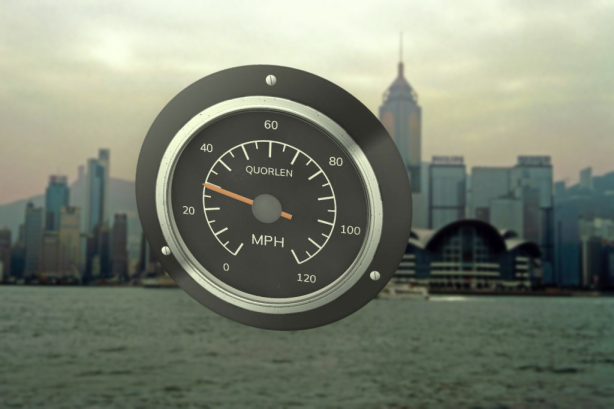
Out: value=30 unit=mph
